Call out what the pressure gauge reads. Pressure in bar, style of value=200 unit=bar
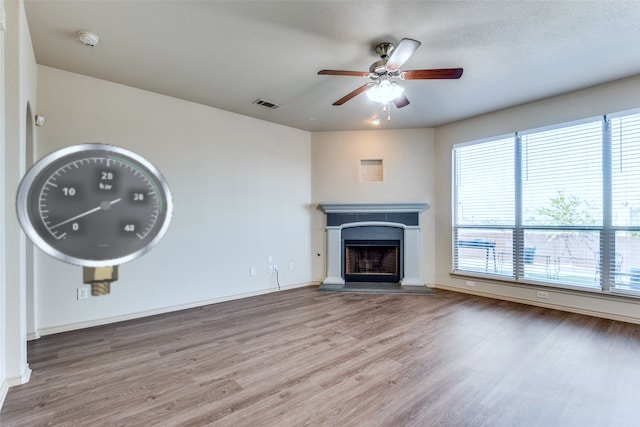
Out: value=2 unit=bar
